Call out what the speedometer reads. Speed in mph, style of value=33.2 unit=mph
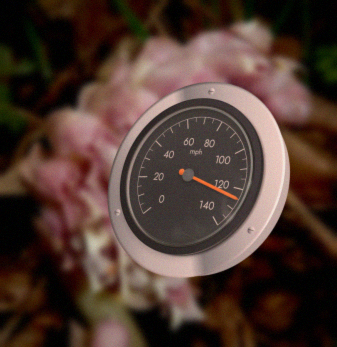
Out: value=125 unit=mph
